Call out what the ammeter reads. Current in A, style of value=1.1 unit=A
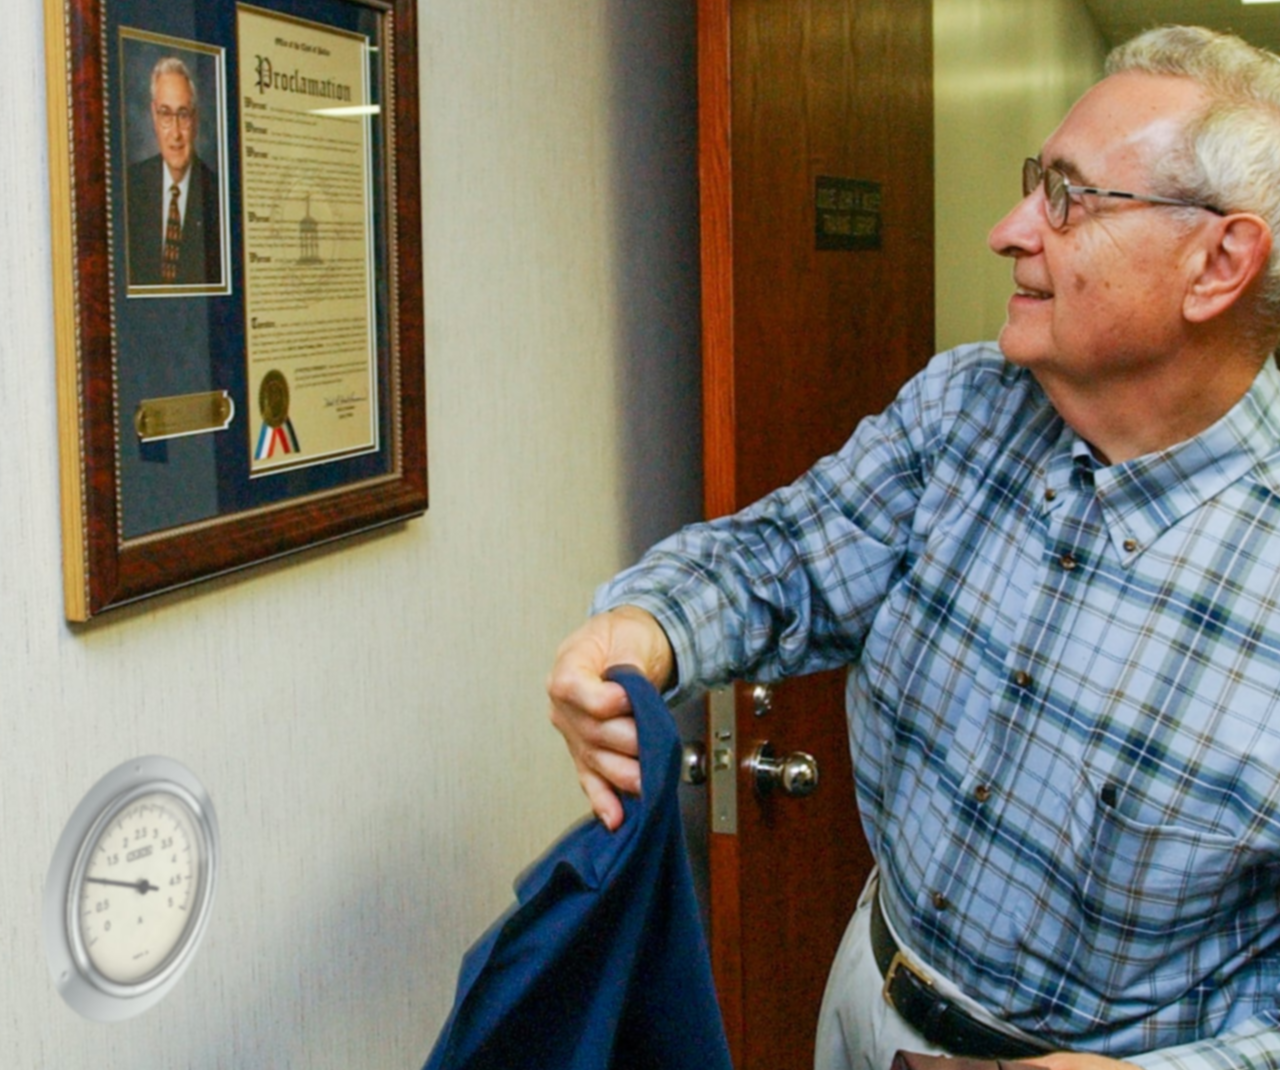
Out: value=1 unit=A
